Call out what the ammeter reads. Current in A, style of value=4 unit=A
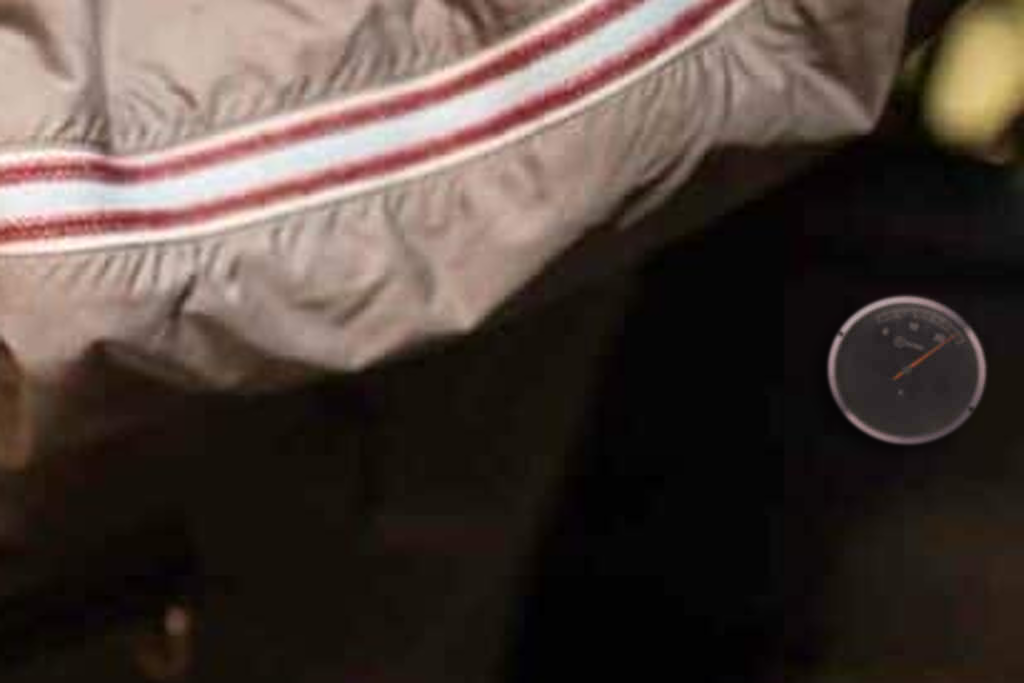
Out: value=22.5 unit=A
